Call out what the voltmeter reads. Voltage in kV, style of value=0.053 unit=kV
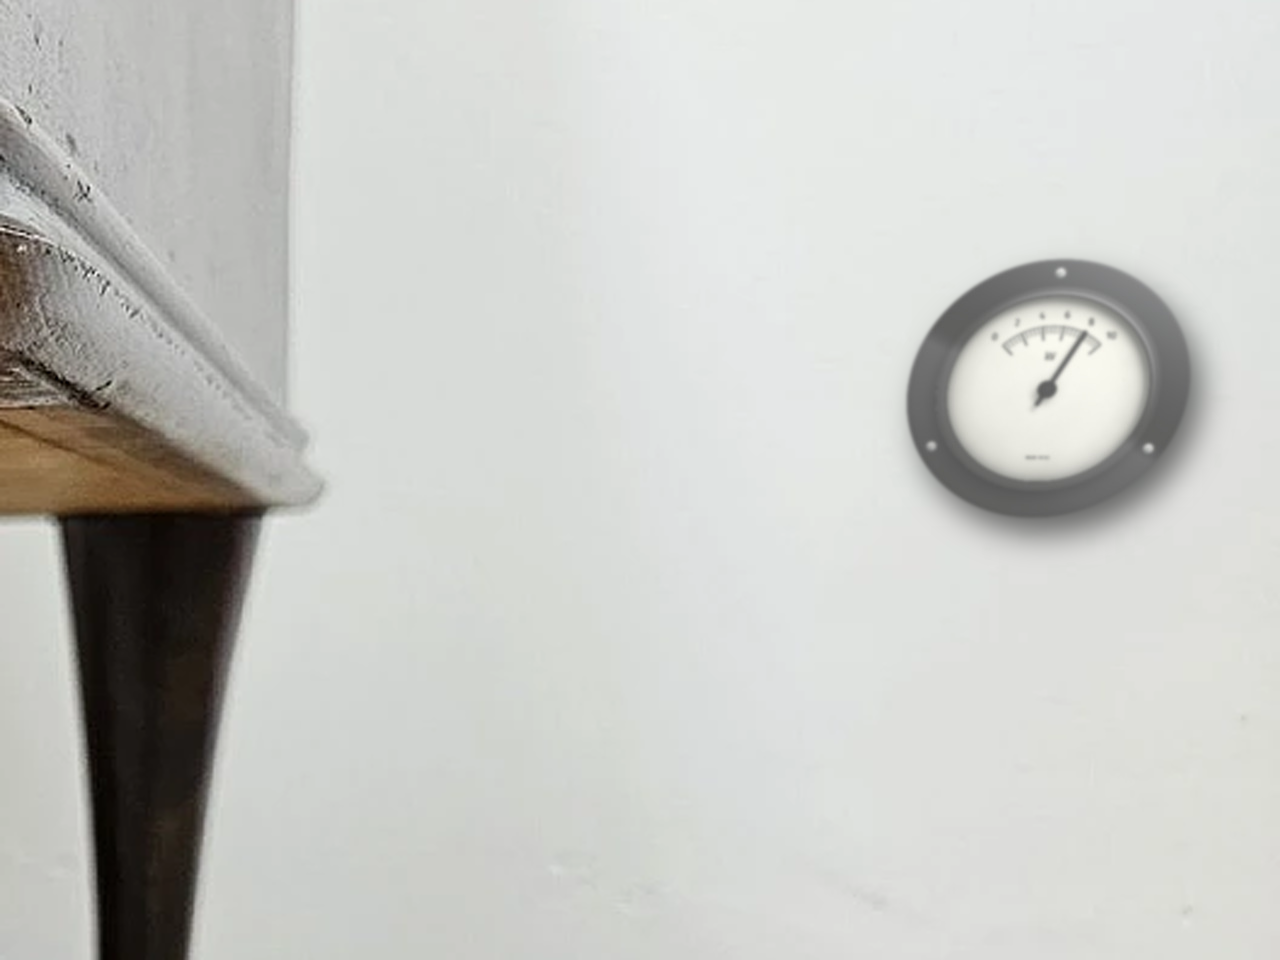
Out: value=8 unit=kV
